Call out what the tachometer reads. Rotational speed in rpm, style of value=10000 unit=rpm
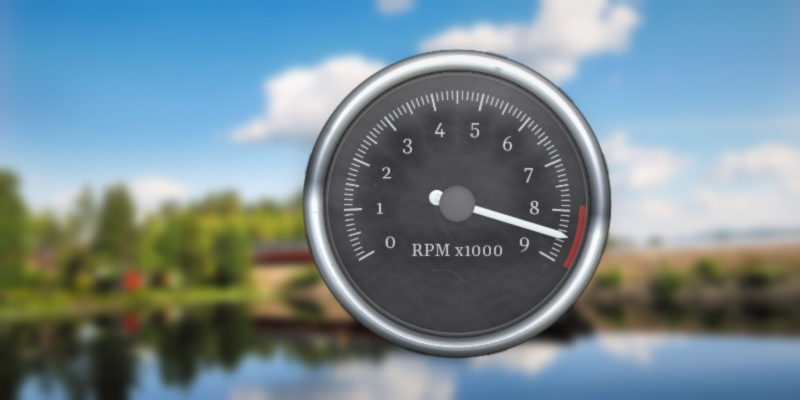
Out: value=8500 unit=rpm
